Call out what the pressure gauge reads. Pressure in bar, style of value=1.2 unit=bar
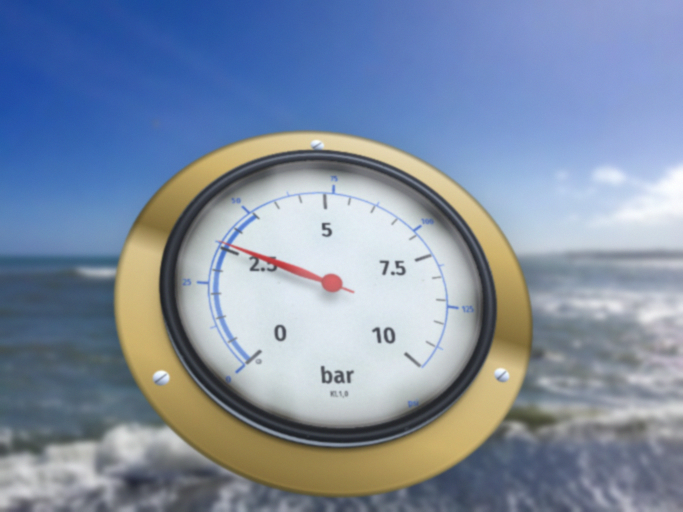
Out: value=2.5 unit=bar
